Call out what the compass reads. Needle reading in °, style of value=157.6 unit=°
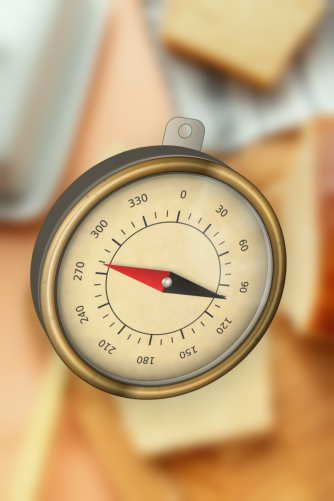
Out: value=280 unit=°
